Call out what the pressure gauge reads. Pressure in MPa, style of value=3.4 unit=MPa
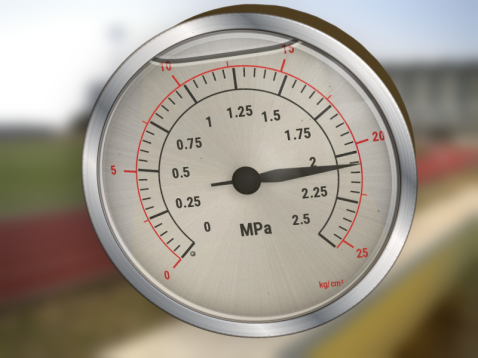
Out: value=2.05 unit=MPa
